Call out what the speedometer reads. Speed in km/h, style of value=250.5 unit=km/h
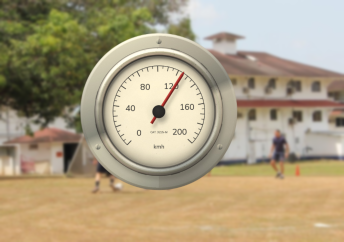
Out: value=125 unit=km/h
